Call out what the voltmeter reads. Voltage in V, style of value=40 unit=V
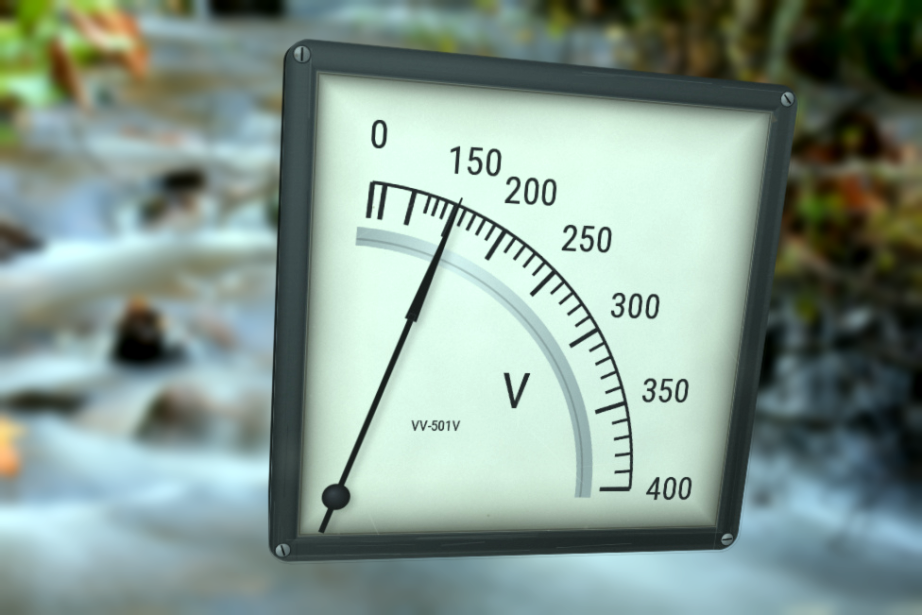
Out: value=150 unit=V
